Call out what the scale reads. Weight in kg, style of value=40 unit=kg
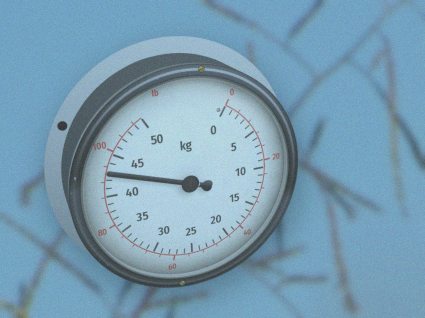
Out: value=43 unit=kg
